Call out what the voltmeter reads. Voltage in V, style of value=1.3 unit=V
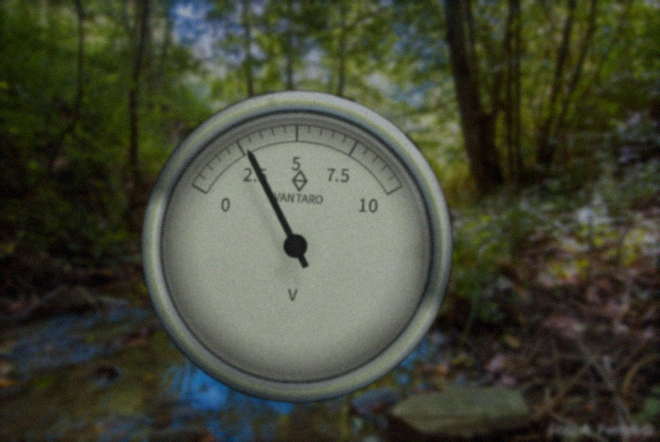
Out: value=2.75 unit=V
